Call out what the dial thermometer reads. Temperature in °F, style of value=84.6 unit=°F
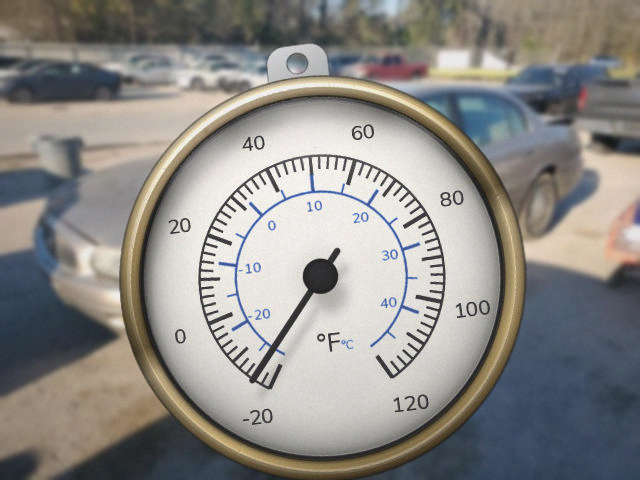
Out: value=-16 unit=°F
